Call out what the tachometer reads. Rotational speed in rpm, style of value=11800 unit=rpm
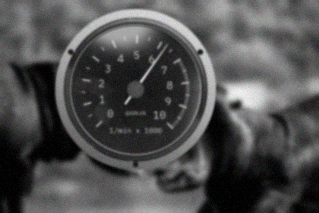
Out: value=6250 unit=rpm
